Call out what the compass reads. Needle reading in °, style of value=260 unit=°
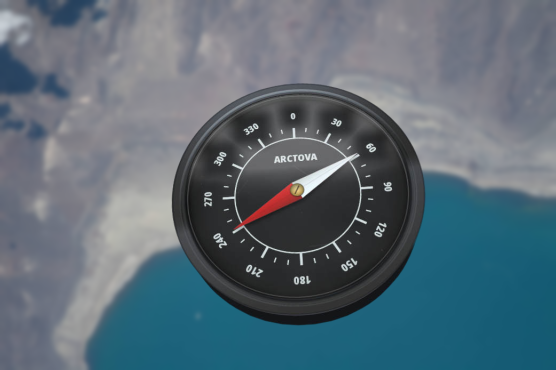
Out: value=240 unit=°
